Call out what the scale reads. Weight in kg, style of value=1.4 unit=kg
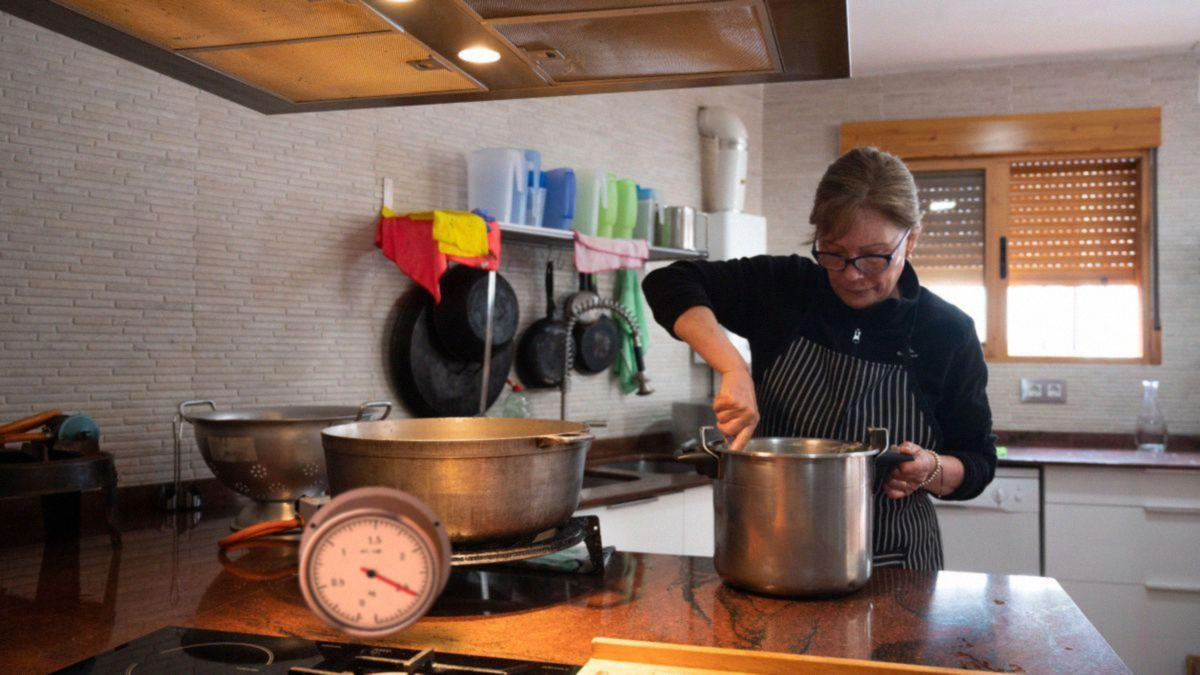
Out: value=2.5 unit=kg
